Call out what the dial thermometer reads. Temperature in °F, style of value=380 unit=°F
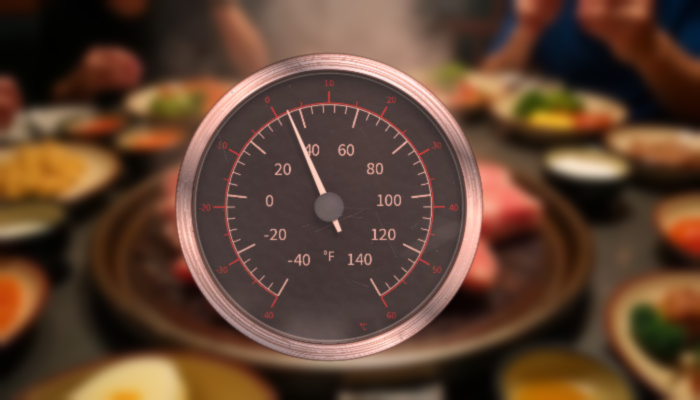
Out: value=36 unit=°F
